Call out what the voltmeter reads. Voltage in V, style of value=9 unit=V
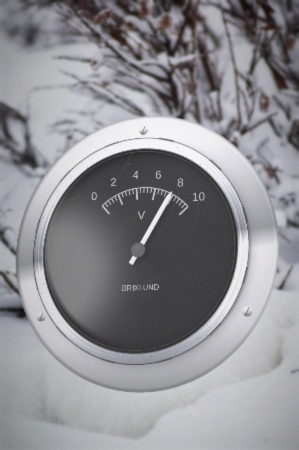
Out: value=8 unit=V
